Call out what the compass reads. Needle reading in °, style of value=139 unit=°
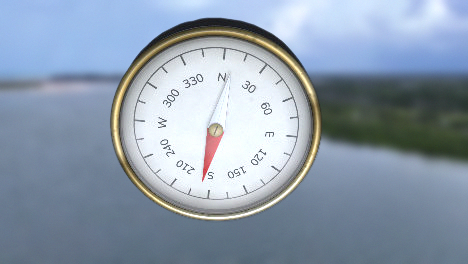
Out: value=187.5 unit=°
